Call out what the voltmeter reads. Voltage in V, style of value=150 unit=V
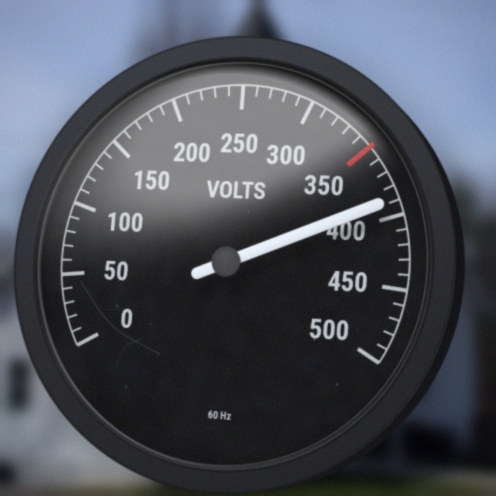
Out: value=390 unit=V
